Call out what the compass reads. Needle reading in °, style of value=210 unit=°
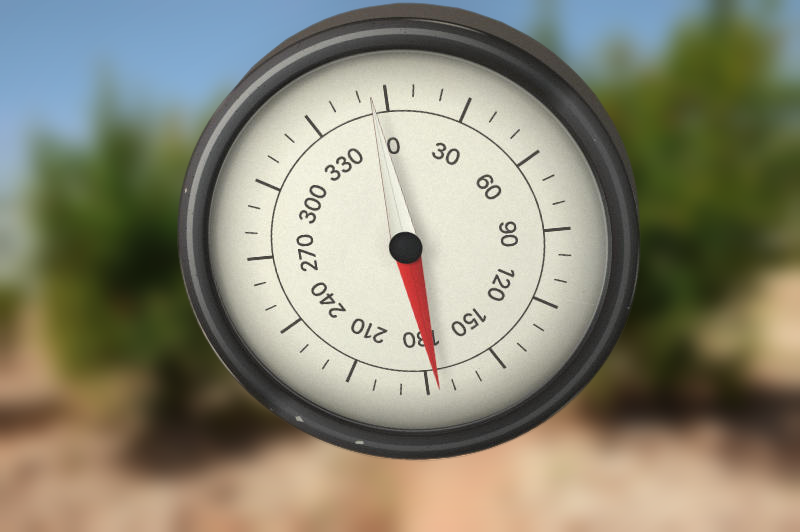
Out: value=175 unit=°
